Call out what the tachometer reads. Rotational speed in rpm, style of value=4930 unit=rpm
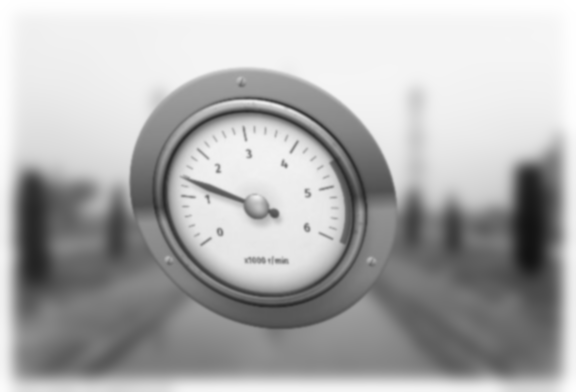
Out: value=1400 unit=rpm
